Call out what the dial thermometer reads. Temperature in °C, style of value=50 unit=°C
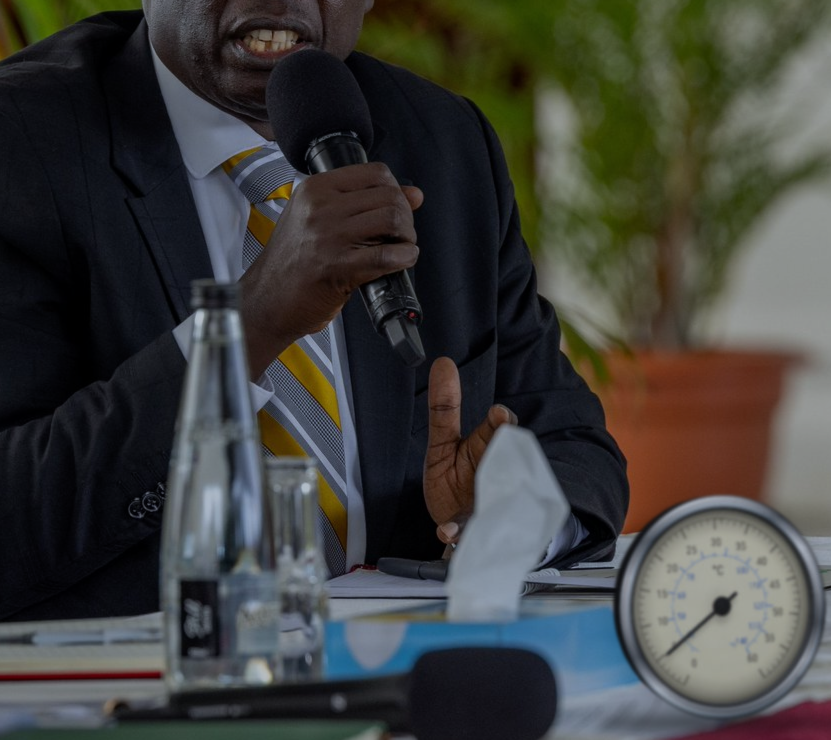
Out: value=5 unit=°C
